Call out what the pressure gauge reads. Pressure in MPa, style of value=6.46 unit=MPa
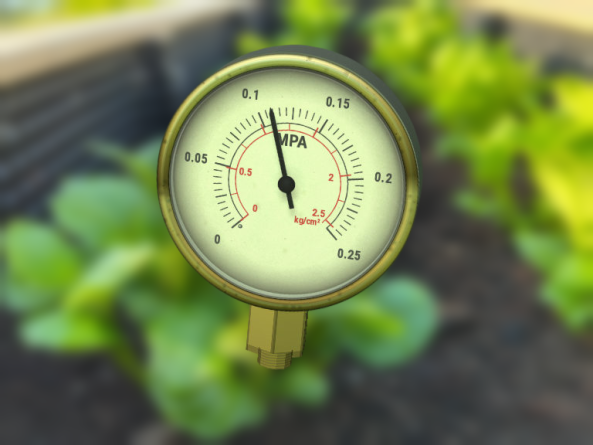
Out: value=0.11 unit=MPa
